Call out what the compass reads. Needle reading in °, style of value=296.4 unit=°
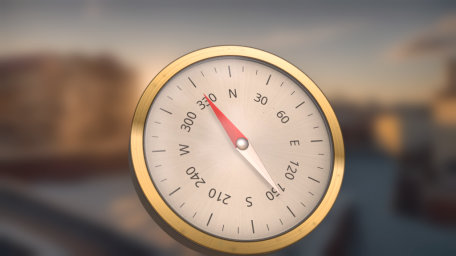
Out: value=330 unit=°
